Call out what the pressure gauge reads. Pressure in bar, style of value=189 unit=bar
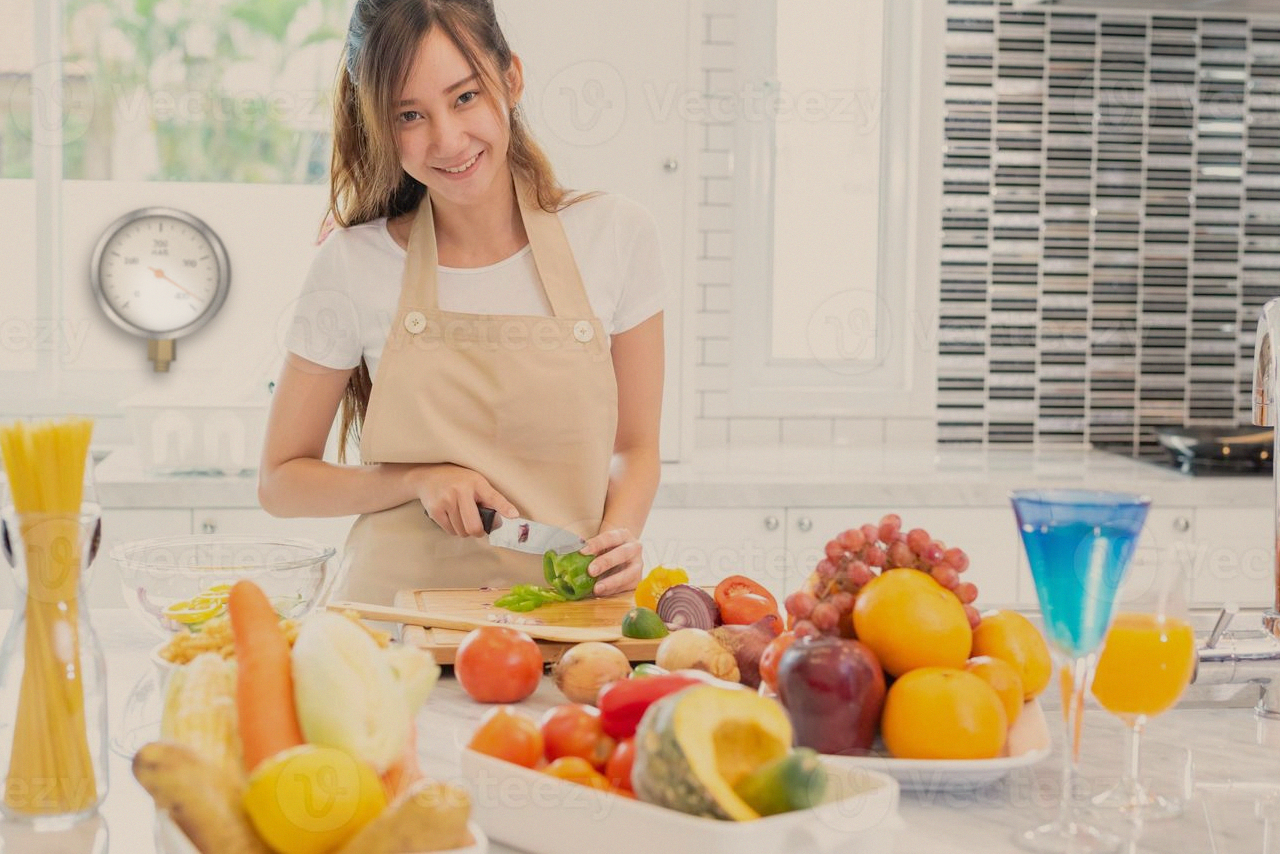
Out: value=380 unit=bar
